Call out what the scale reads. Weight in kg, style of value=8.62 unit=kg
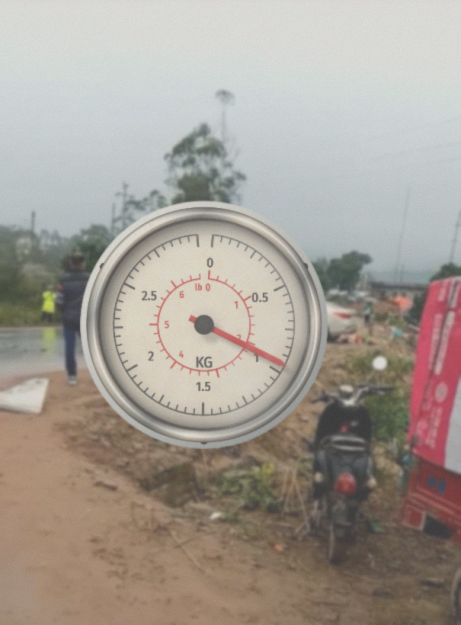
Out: value=0.95 unit=kg
